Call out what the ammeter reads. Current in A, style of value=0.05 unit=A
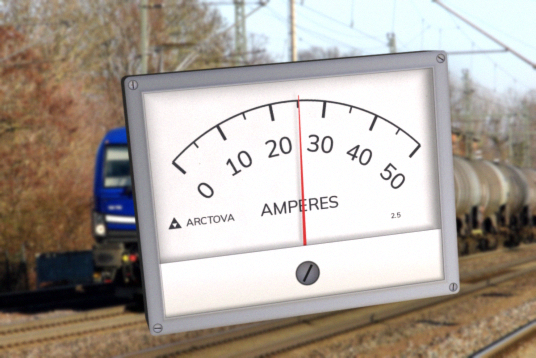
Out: value=25 unit=A
